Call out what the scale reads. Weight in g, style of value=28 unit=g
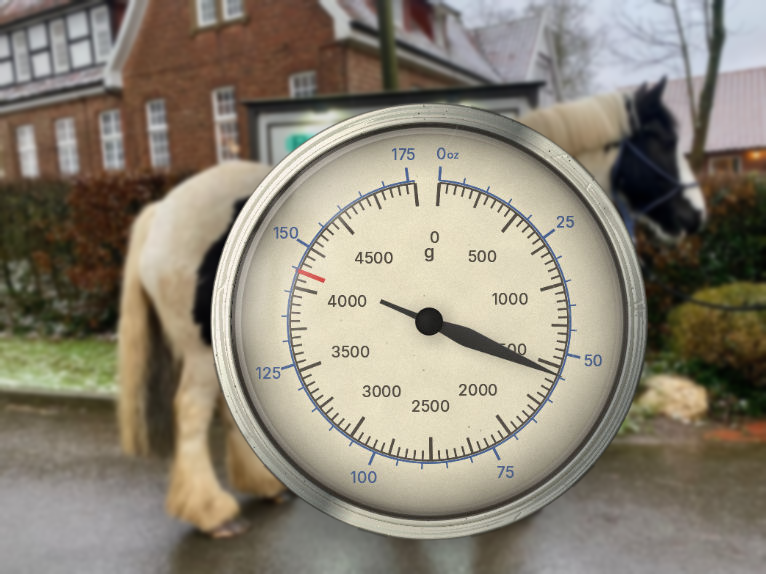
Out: value=1550 unit=g
